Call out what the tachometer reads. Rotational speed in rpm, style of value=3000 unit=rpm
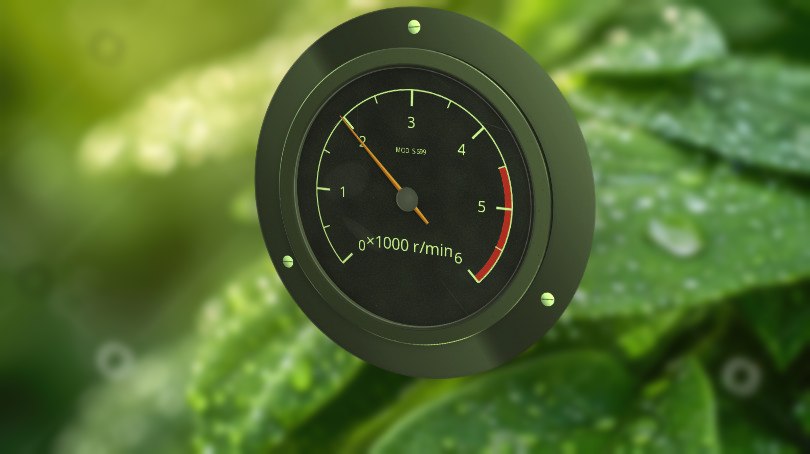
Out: value=2000 unit=rpm
